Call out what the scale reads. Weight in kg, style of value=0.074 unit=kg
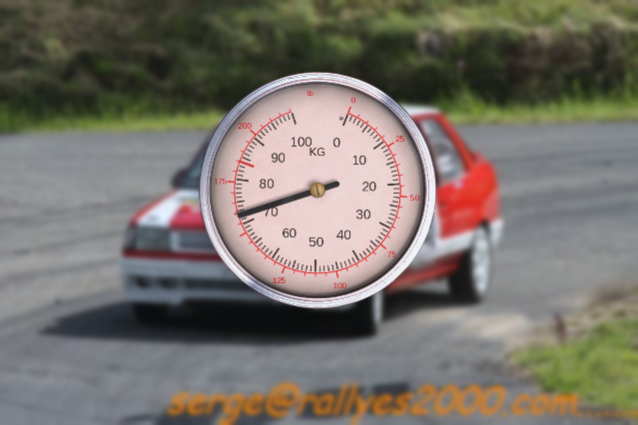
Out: value=72 unit=kg
